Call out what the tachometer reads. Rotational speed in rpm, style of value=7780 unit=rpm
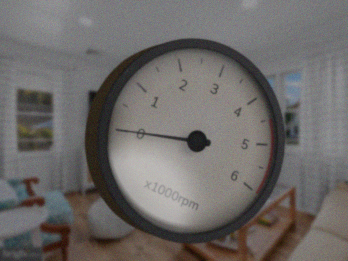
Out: value=0 unit=rpm
